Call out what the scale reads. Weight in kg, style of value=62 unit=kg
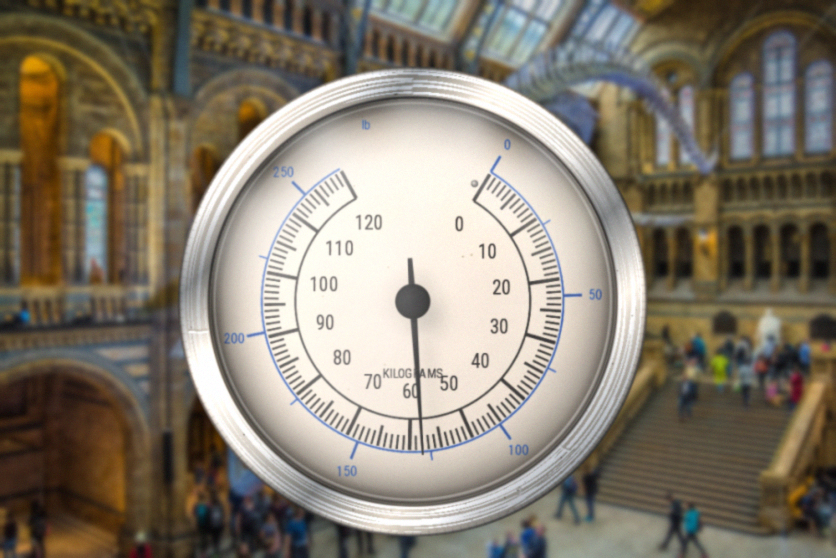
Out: value=58 unit=kg
